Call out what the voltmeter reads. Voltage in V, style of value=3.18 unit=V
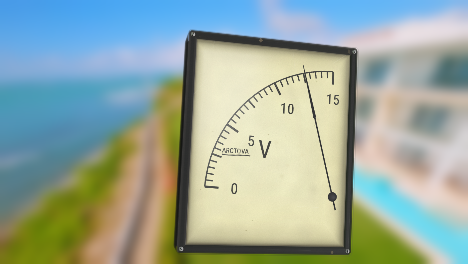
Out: value=12.5 unit=V
